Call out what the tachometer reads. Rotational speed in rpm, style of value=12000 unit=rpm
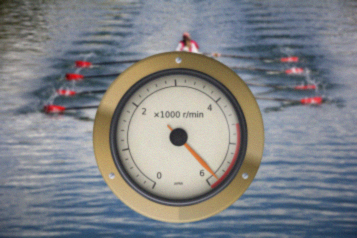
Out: value=5800 unit=rpm
